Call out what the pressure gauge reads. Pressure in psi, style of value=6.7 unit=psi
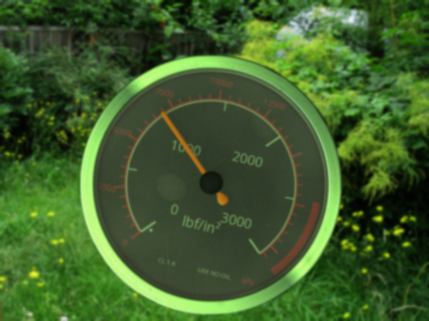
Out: value=1000 unit=psi
